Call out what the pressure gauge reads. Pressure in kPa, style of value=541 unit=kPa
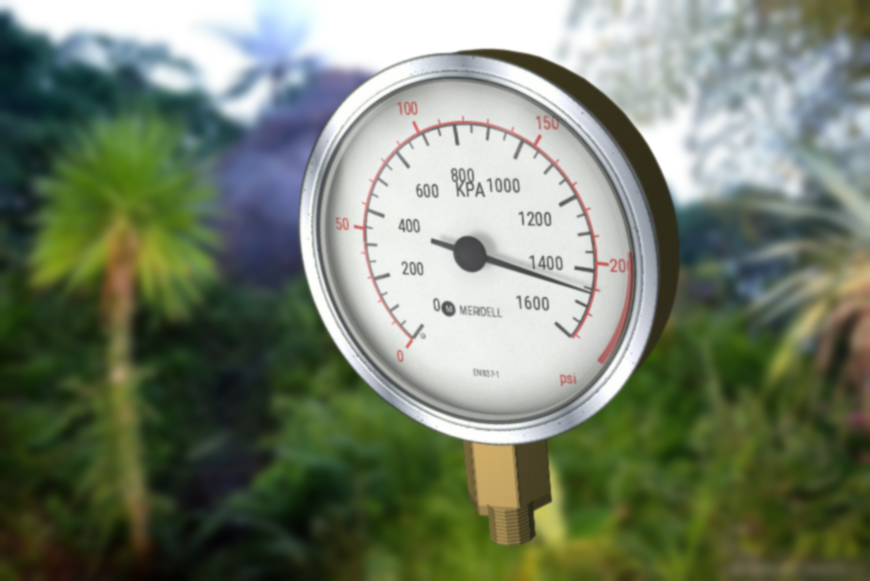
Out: value=1450 unit=kPa
